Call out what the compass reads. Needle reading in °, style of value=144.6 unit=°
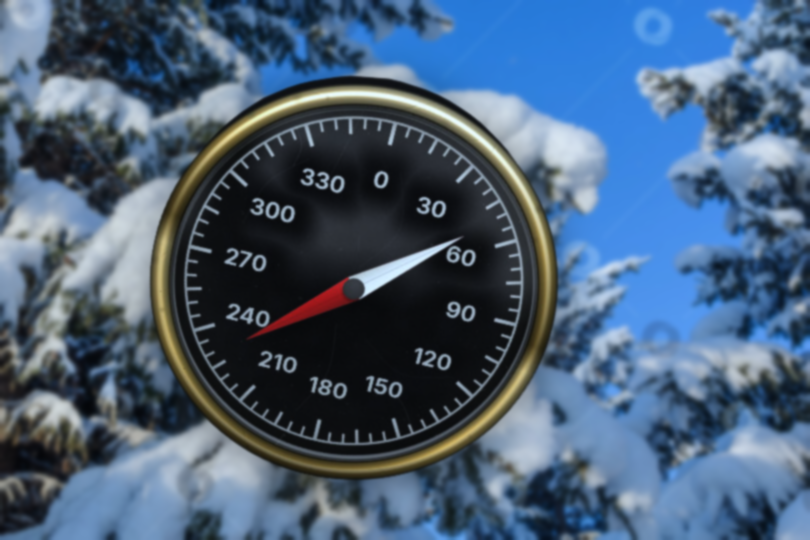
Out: value=230 unit=°
